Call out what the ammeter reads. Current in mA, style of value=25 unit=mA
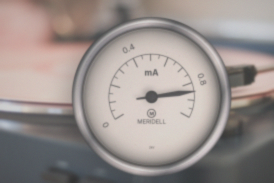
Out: value=0.85 unit=mA
